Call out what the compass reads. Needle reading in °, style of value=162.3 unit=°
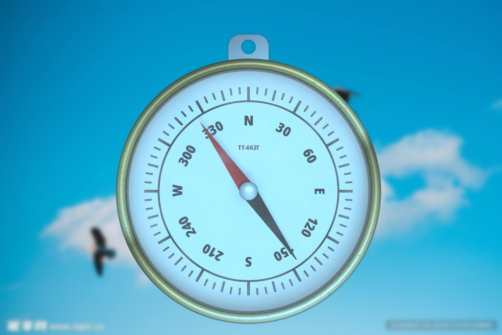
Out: value=325 unit=°
